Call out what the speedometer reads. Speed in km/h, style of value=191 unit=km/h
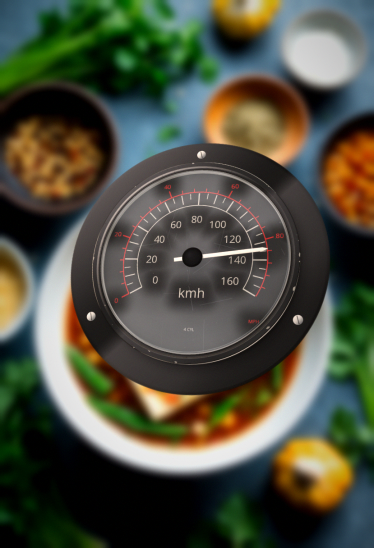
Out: value=135 unit=km/h
